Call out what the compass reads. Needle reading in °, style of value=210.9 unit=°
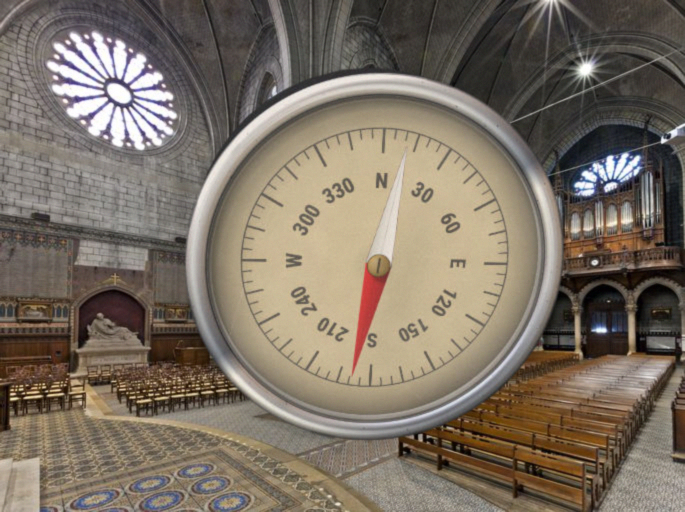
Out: value=190 unit=°
